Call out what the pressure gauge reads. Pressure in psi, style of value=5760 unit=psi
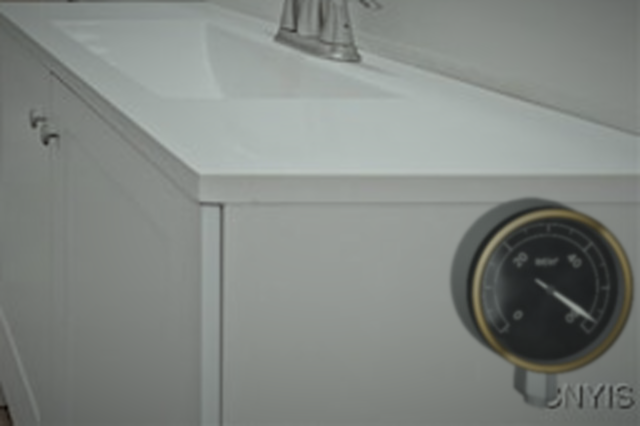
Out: value=57.5 unit=psi
